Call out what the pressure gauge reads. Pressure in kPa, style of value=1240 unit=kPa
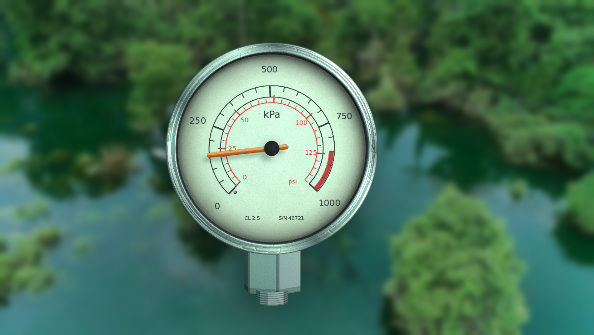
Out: value=150 unit=kPa
